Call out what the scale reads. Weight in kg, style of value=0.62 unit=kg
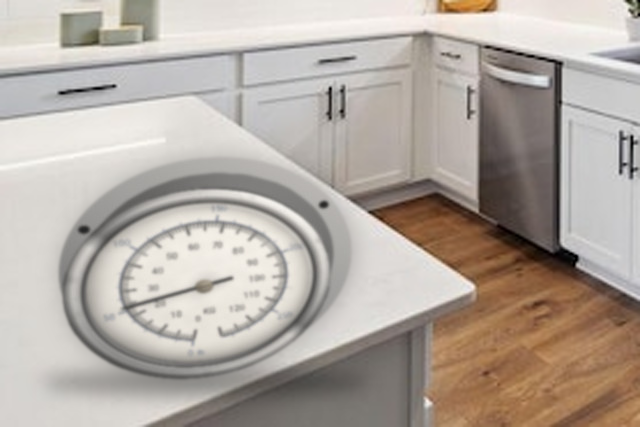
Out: value=25 unit=kg
